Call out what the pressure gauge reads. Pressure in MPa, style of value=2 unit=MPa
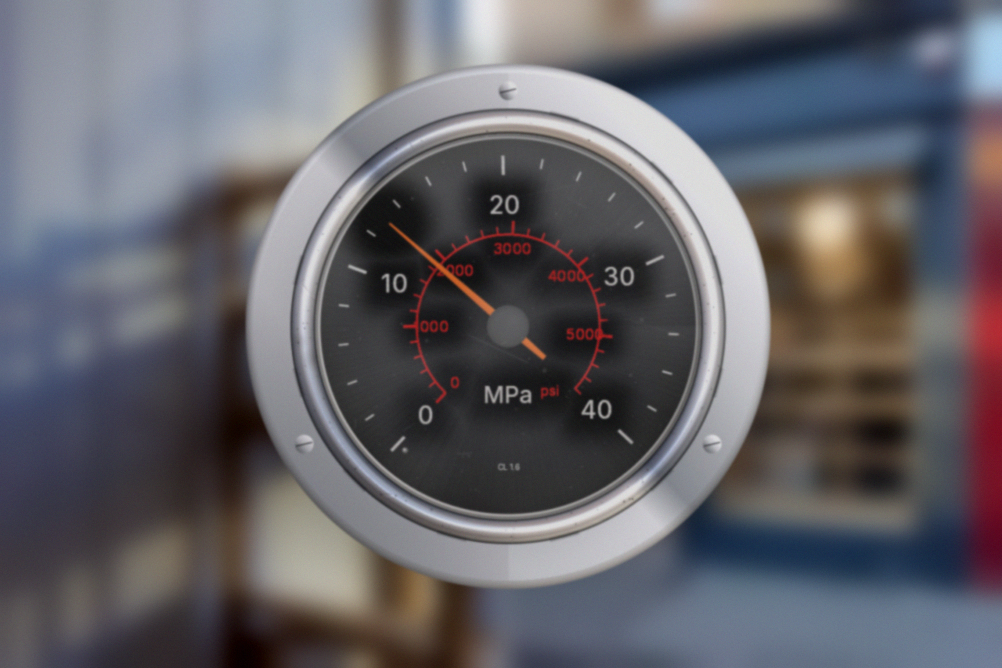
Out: value=13 unit=MPa
